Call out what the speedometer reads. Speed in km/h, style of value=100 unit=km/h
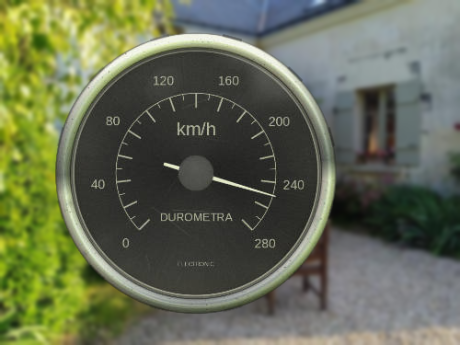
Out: value=250 unit=km/h
